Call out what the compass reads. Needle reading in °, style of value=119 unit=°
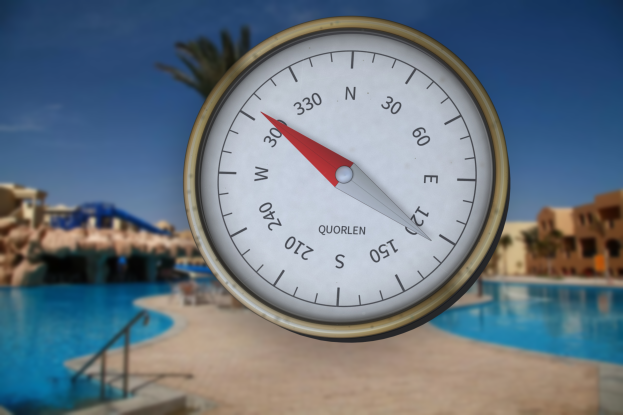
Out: value=305 unit=°
